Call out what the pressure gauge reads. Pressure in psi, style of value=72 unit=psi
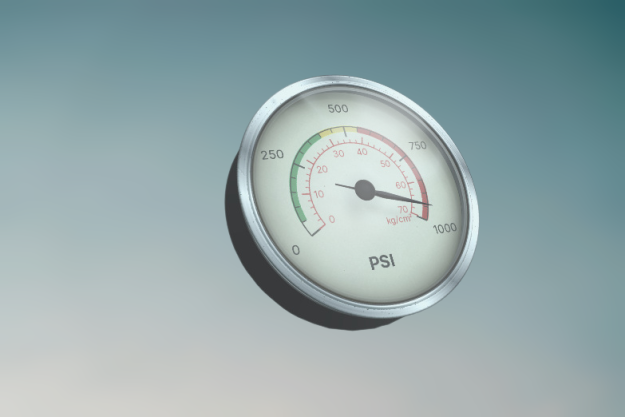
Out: value=950 unit=psi
